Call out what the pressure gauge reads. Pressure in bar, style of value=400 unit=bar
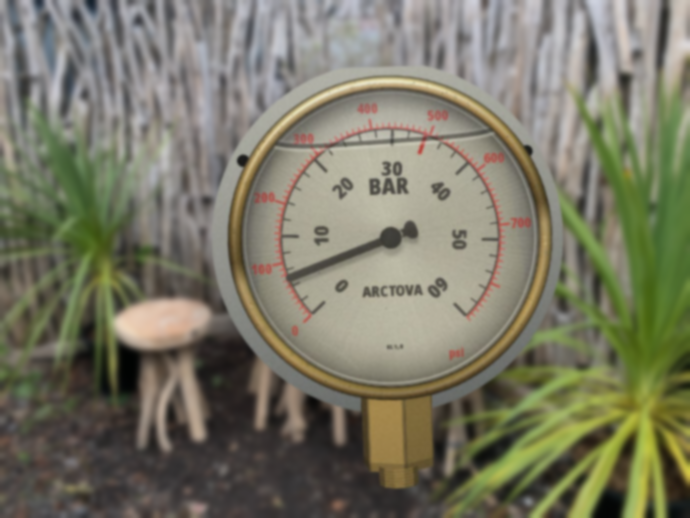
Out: value=5 unit=bar
